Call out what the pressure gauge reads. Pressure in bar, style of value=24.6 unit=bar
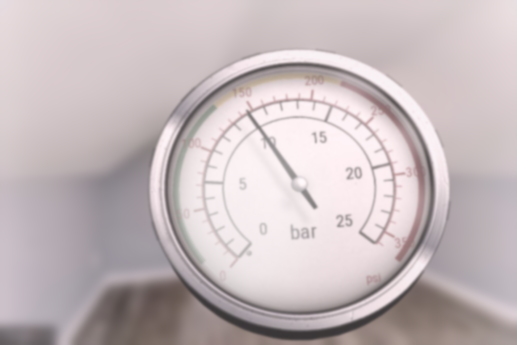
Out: value=10 unit=bar
